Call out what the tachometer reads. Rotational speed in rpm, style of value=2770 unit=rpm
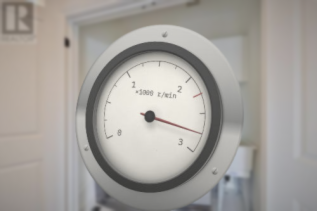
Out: value=2750 unit=rpm
